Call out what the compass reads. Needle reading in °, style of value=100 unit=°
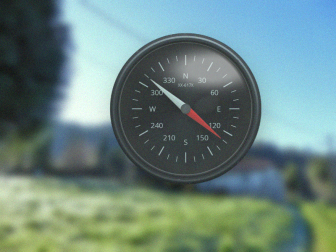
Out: value=130 unit=°
